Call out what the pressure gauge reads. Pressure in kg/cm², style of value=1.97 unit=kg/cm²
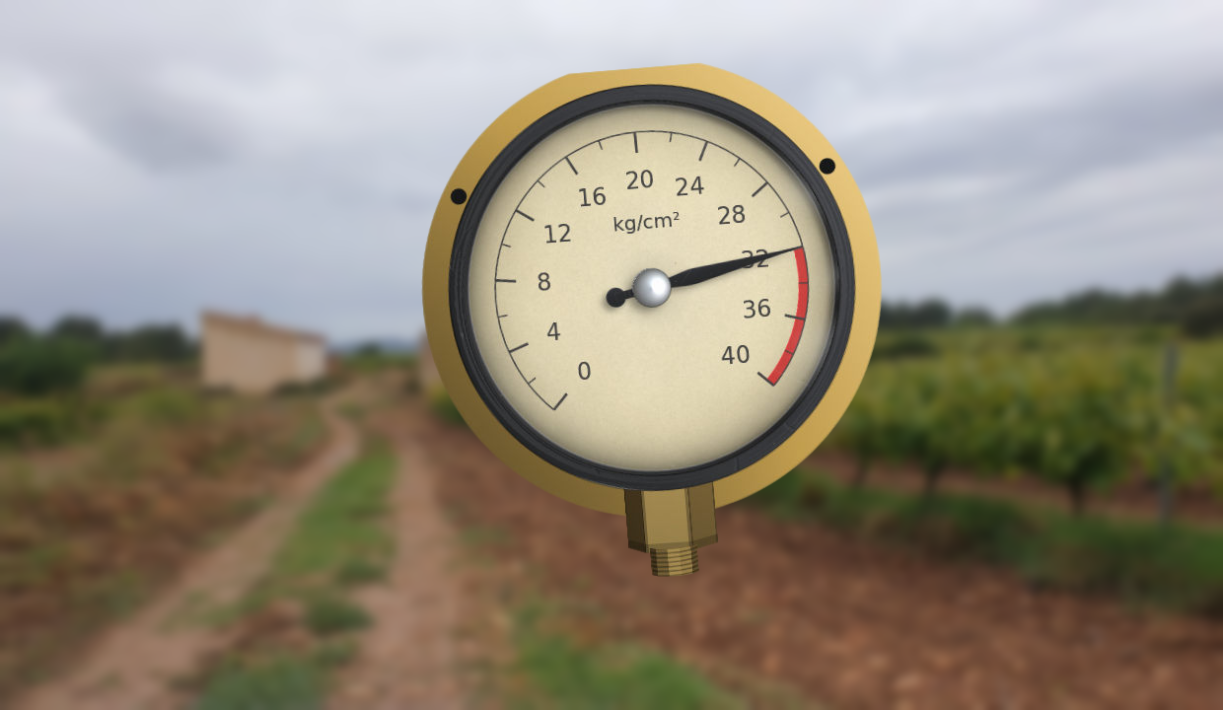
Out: value=32 unit=kg/cm²
